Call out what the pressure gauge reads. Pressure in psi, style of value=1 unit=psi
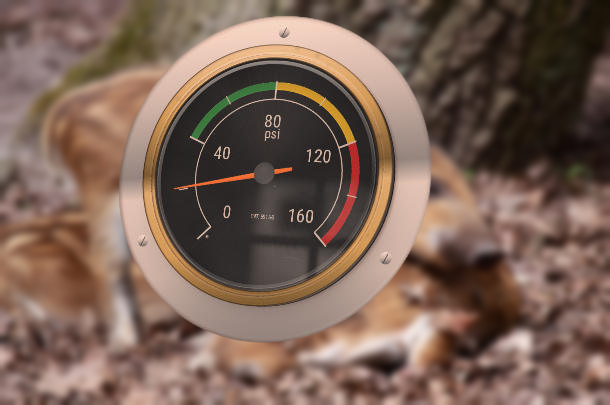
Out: value=20 unit=psi
